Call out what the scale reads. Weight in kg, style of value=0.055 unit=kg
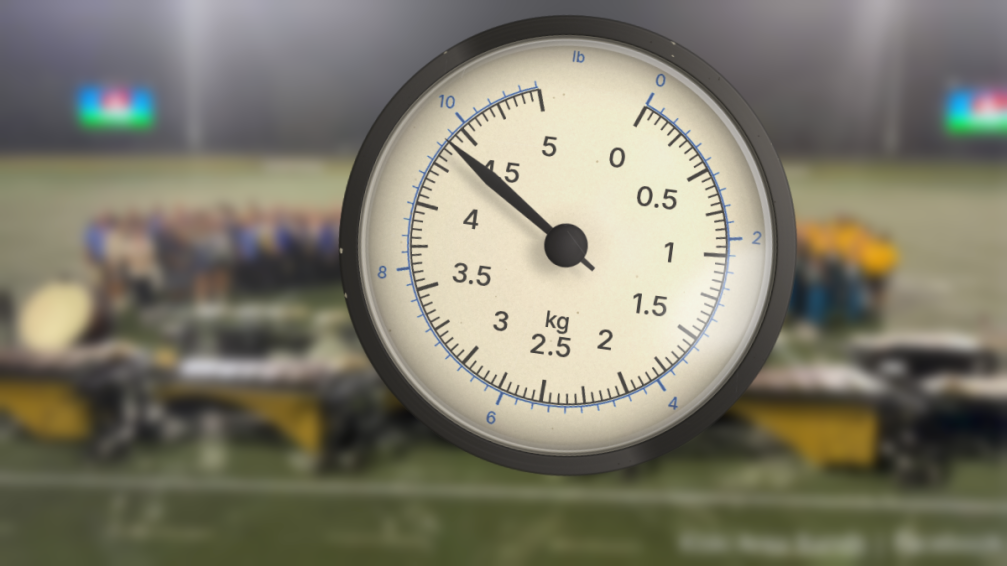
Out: value=4.4 unit=kg
